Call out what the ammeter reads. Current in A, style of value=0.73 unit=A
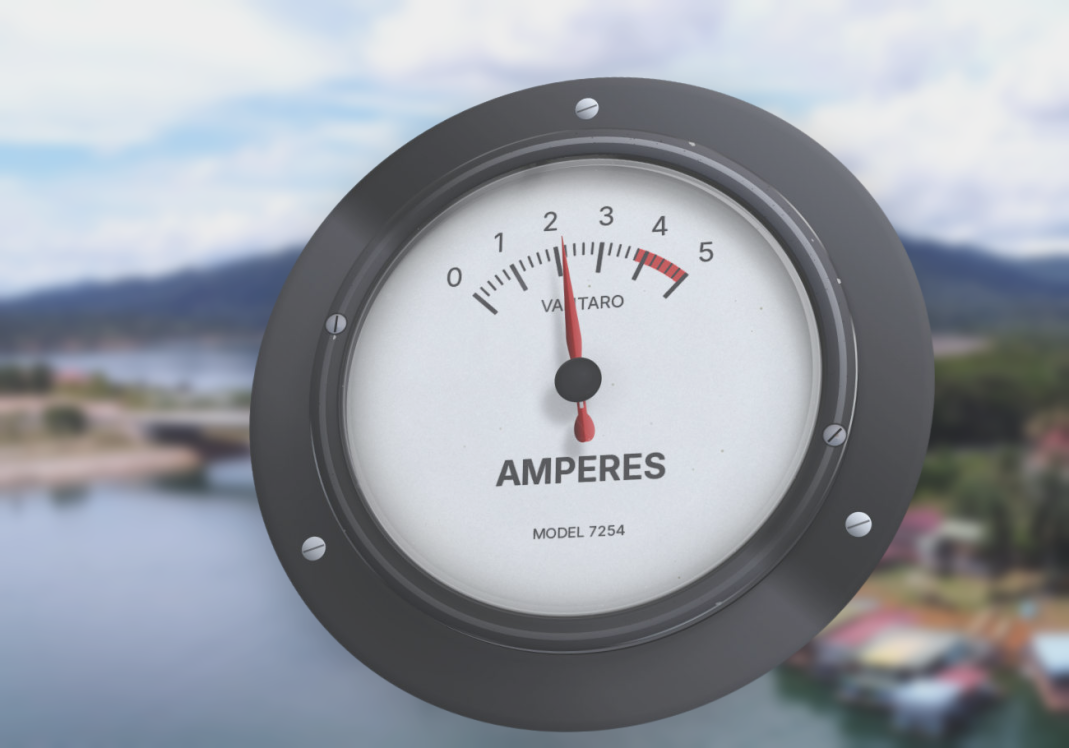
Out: value=2.2 unit=A
